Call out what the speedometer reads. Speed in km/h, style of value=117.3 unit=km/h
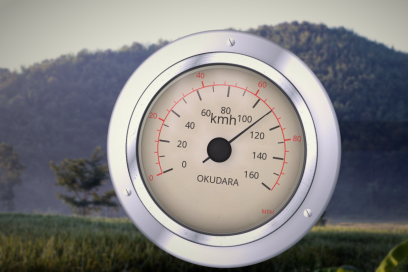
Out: value=110 unit=km/h
